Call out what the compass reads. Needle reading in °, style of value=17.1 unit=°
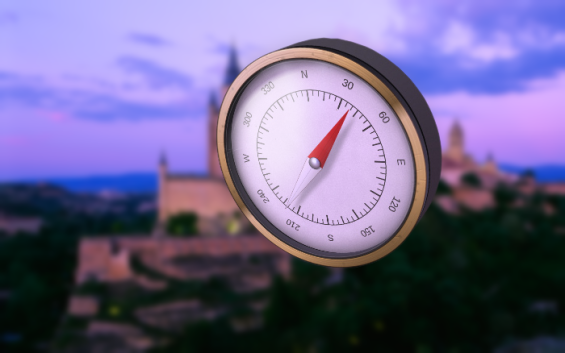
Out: value=40 unit=°
